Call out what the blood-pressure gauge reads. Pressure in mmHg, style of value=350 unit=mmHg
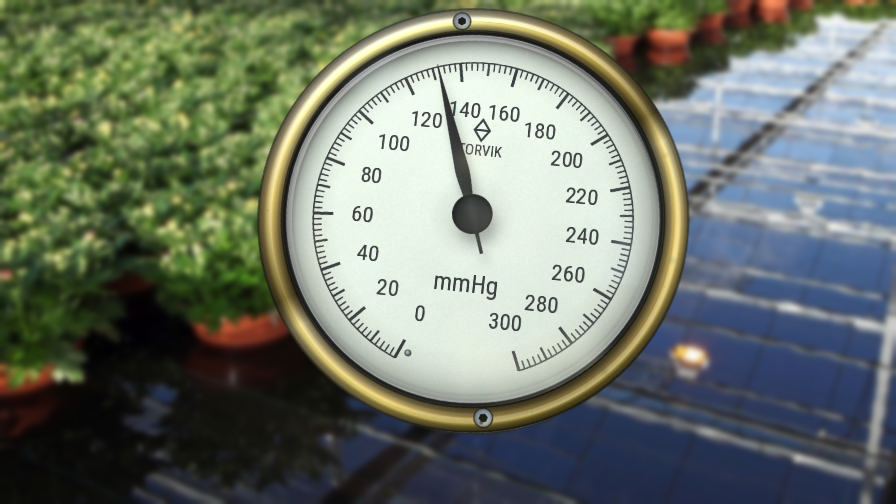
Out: value=132 unit=mmHg
